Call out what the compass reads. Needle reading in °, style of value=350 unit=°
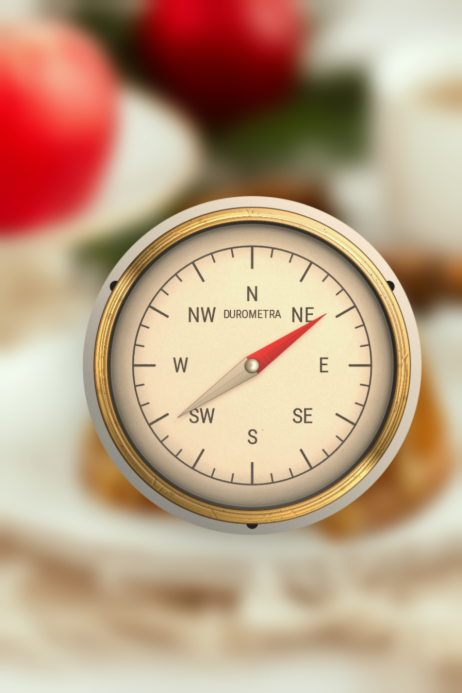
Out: value=55 unit=°
